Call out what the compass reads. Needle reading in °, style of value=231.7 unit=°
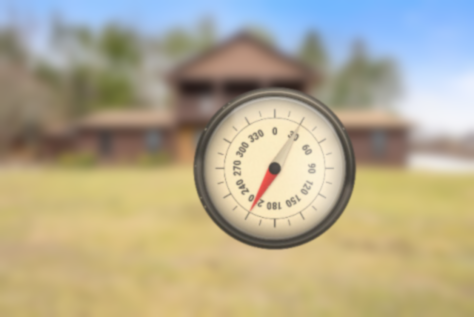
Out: value=210 unit=°
